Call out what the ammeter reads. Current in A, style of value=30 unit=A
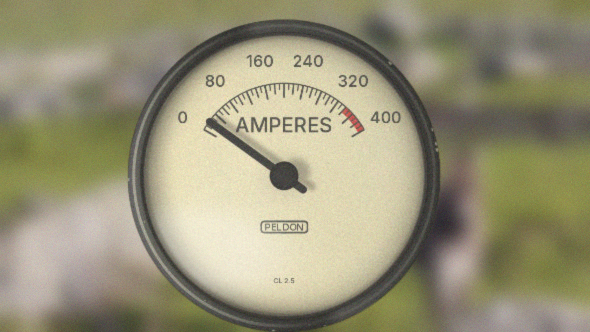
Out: value=20 unit=A
